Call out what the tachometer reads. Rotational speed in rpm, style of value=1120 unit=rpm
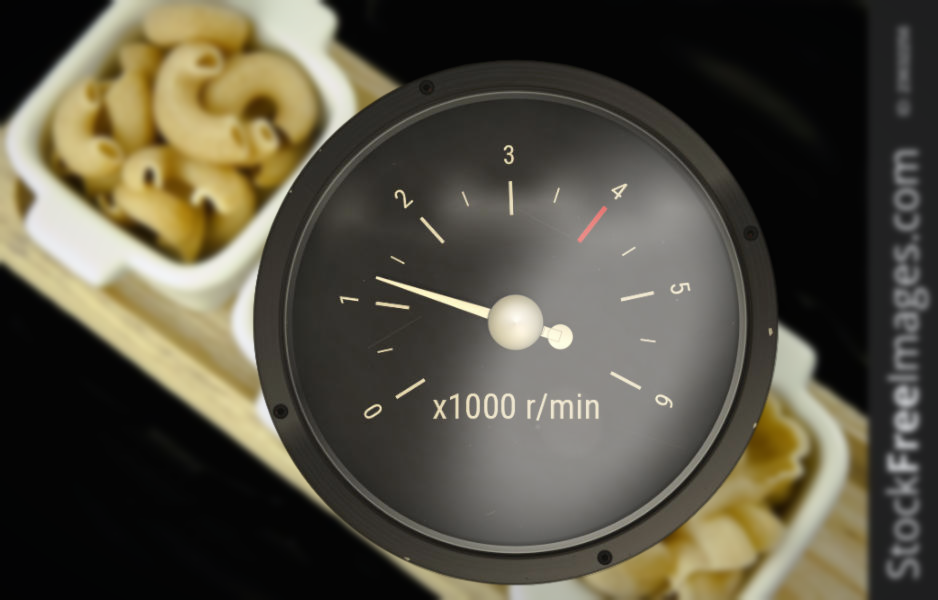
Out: value=1250 unit=rpm
